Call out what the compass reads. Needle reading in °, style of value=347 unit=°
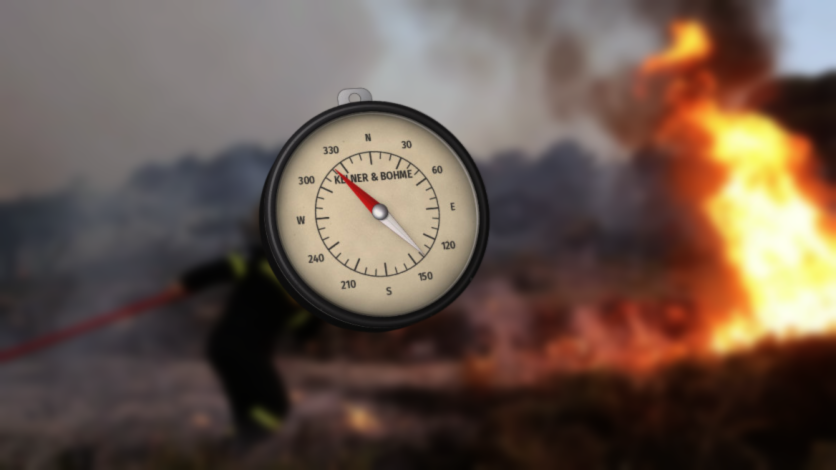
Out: value=320 unit=°
